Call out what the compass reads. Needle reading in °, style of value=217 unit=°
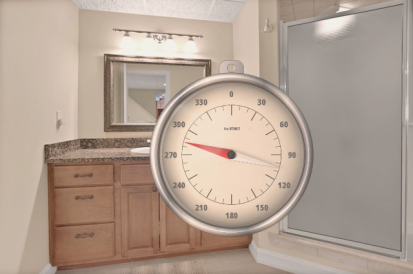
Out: value=285 unit=°
